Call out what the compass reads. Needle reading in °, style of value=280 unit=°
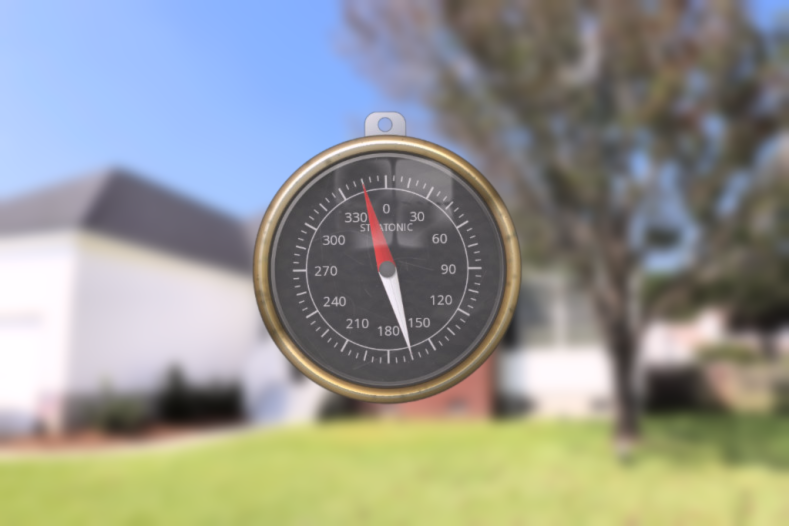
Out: value=345 unit=°
